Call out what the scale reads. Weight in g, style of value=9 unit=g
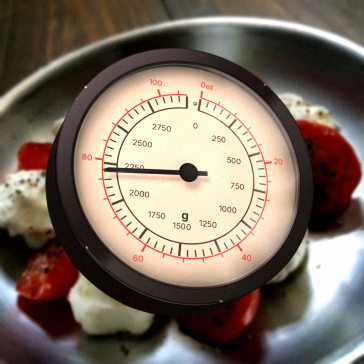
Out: value=2200 unit=g
